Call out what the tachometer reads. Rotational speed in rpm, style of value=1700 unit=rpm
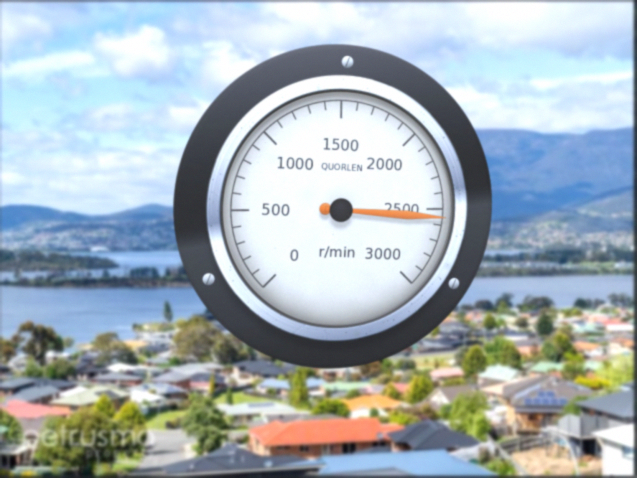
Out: value=2550 unit=rpm
